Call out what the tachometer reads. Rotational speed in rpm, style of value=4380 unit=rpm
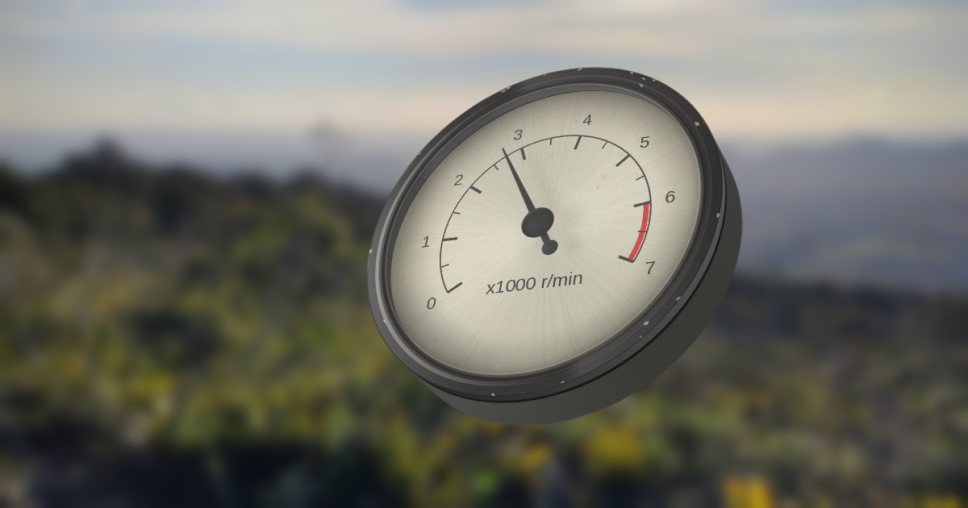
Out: value=2750 unit=rpm
